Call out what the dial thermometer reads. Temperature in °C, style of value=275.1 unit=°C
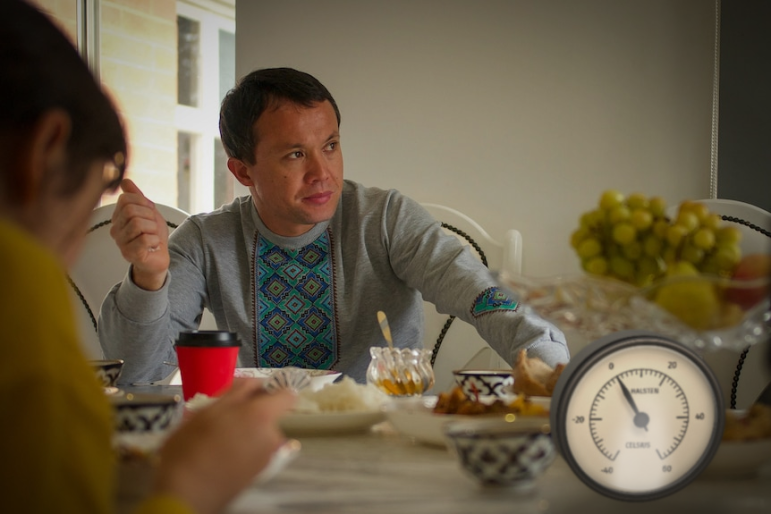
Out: value=0 unit=°C
